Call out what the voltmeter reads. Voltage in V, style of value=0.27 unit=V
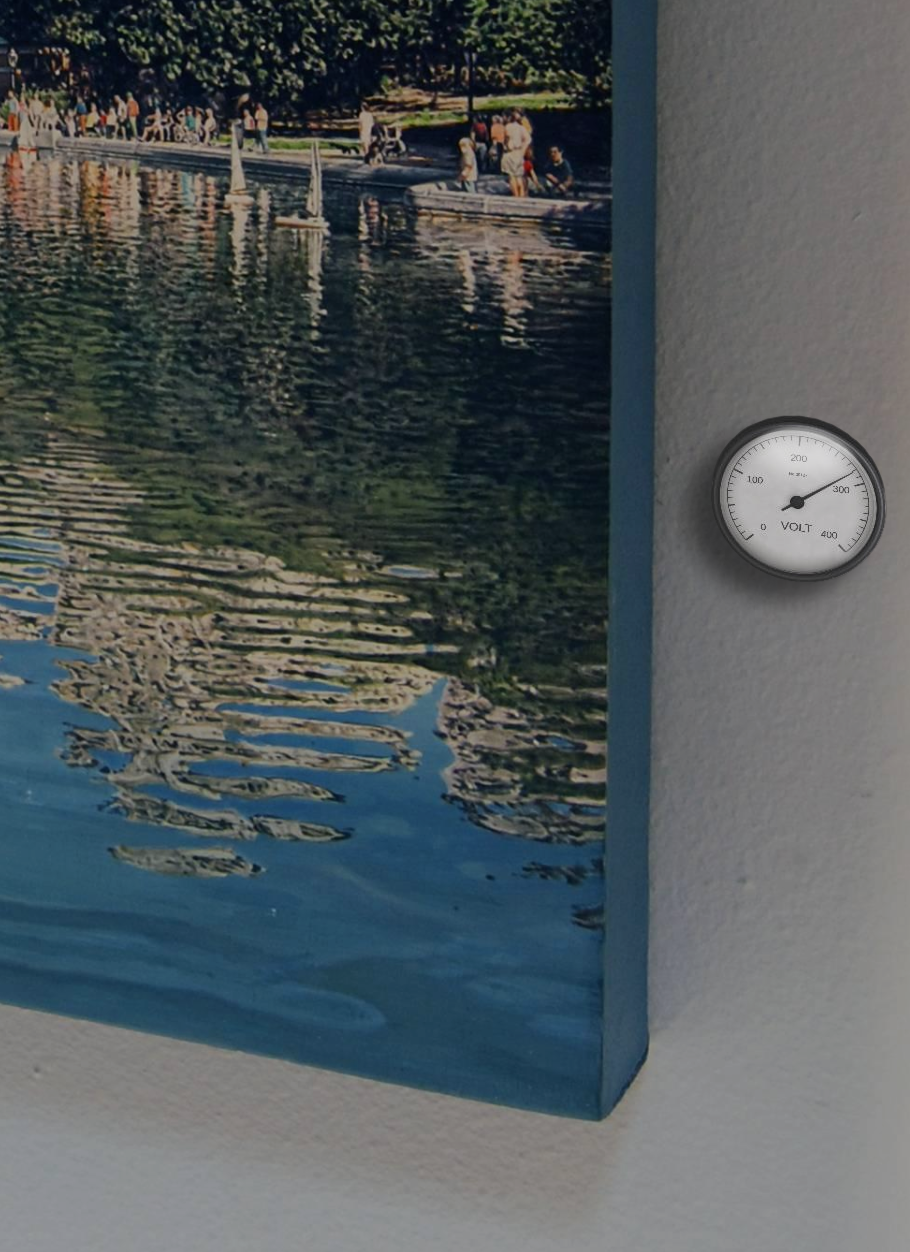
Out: value=280 unit=V
